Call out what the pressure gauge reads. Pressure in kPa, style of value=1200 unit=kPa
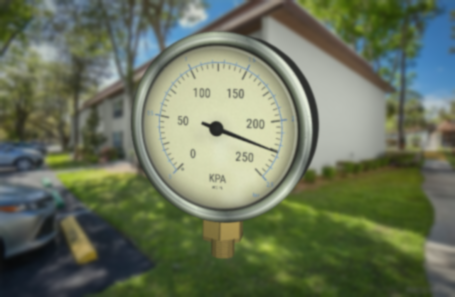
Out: value=225 unit=kPa
